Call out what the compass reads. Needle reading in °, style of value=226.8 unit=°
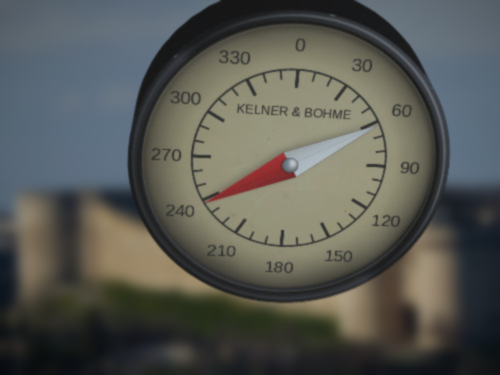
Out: value=240 unit=°
